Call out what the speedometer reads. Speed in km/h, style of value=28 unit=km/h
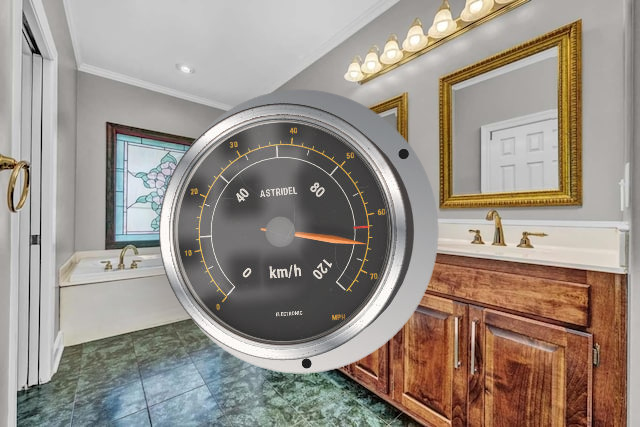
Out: value=105 unit=km/h
